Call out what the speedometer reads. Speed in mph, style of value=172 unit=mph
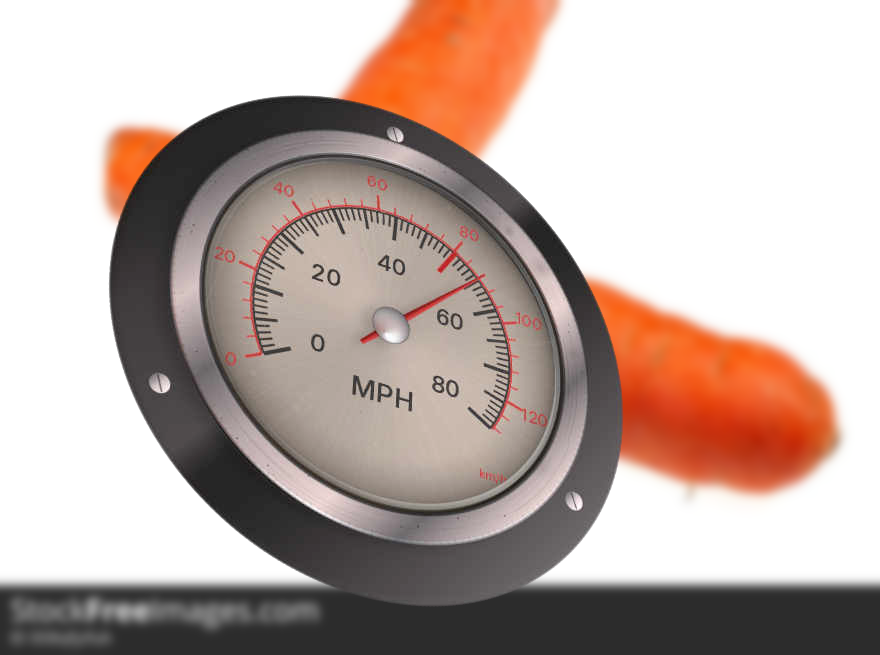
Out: value=55 unit=mph
